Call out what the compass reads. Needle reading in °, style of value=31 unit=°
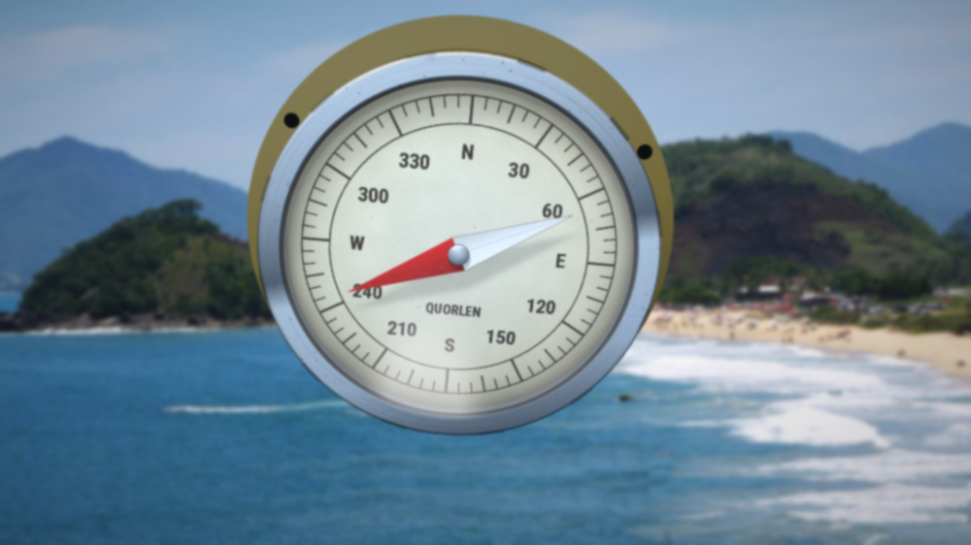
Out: value=245 unit=°
